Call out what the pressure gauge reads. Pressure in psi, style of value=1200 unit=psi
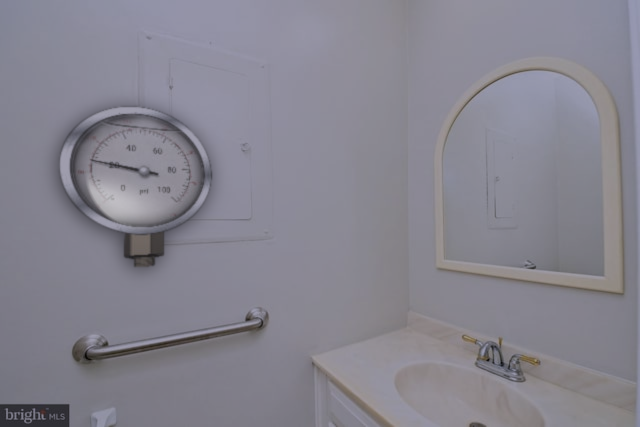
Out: value=20 unit=psi
